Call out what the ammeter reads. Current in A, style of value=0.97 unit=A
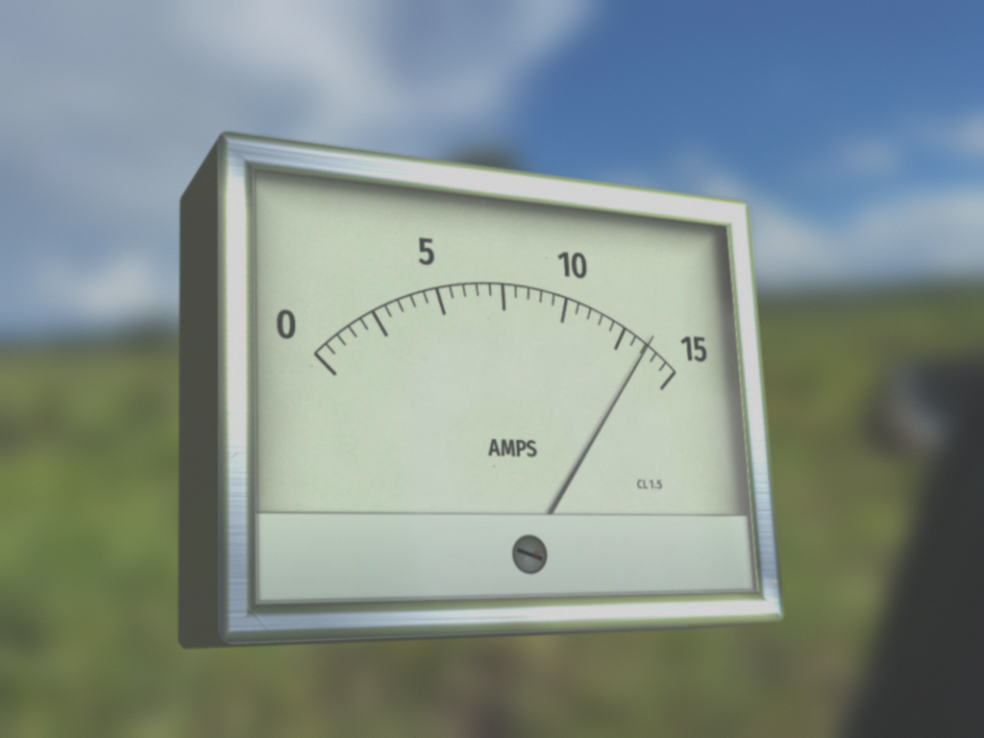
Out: value=13.5 unit=A
